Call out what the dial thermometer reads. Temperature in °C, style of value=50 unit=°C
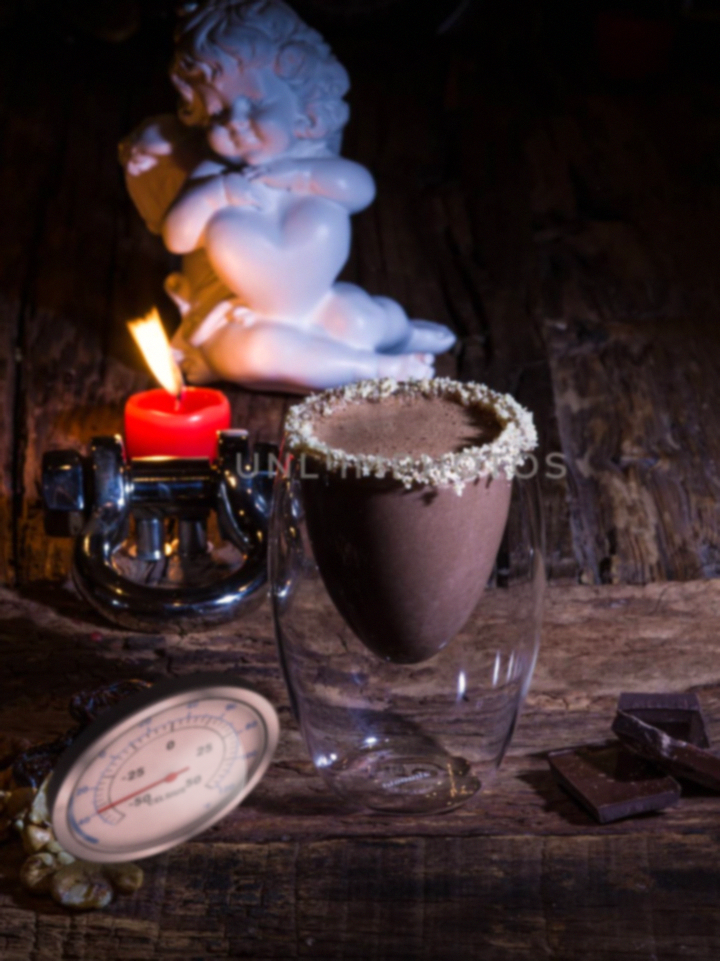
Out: value=-37.5 unit=°C
